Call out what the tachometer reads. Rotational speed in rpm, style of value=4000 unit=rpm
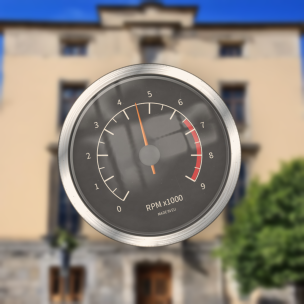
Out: value=4500 unit=rpm
